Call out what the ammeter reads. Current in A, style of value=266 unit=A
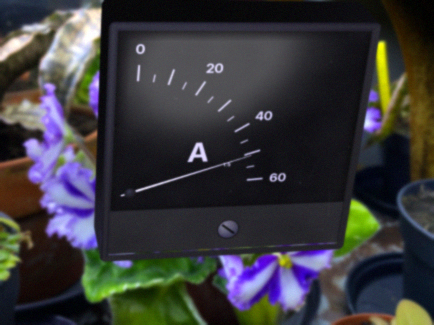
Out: value=50 unit=A
